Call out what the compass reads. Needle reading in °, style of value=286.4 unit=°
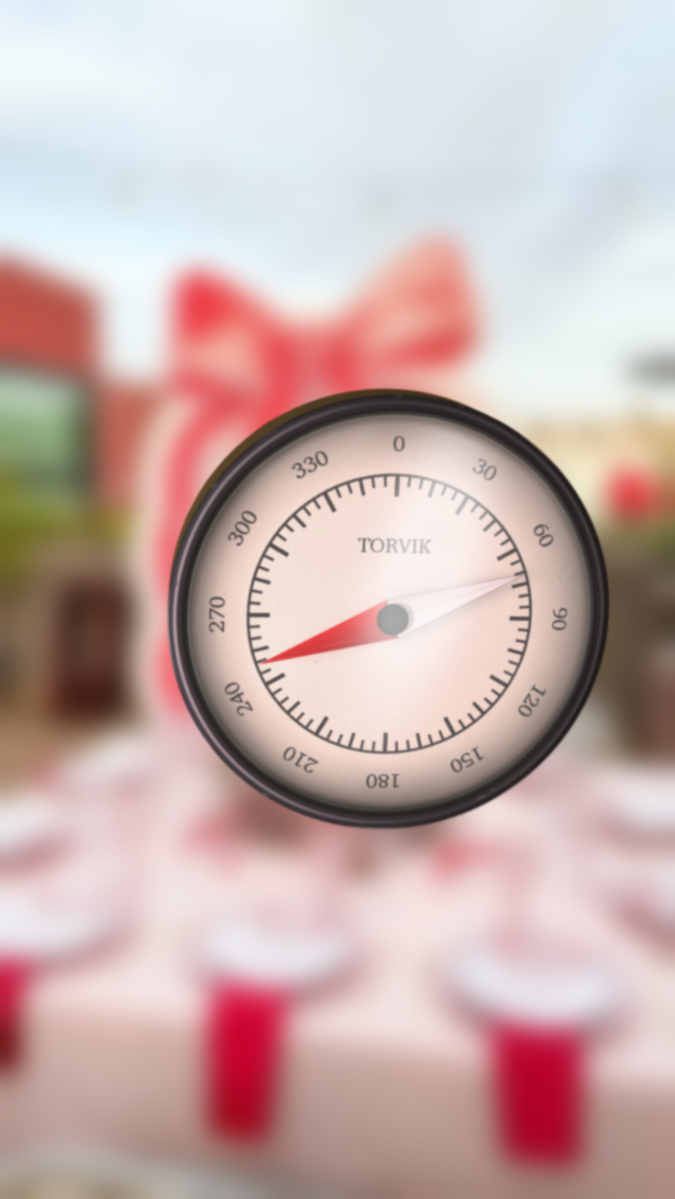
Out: value=250 unit=°
